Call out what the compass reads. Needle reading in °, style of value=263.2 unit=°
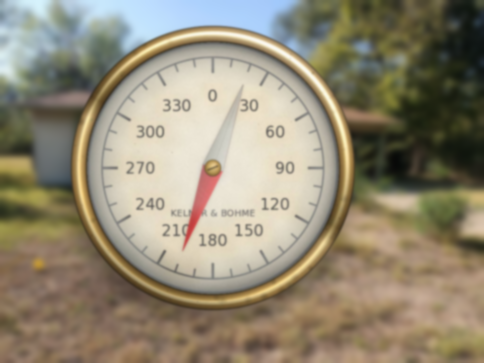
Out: value=200 unit=°
